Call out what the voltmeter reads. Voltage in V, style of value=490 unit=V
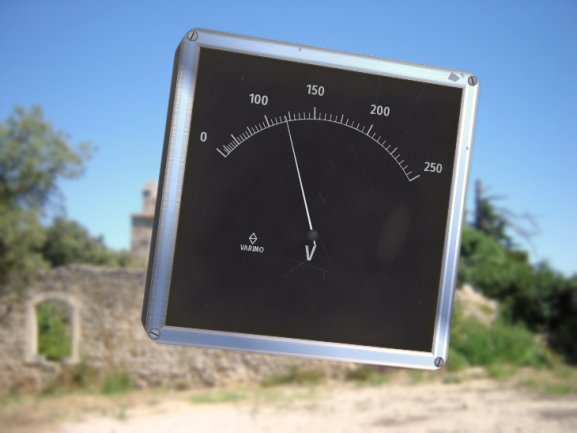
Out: value=120 unit=V
